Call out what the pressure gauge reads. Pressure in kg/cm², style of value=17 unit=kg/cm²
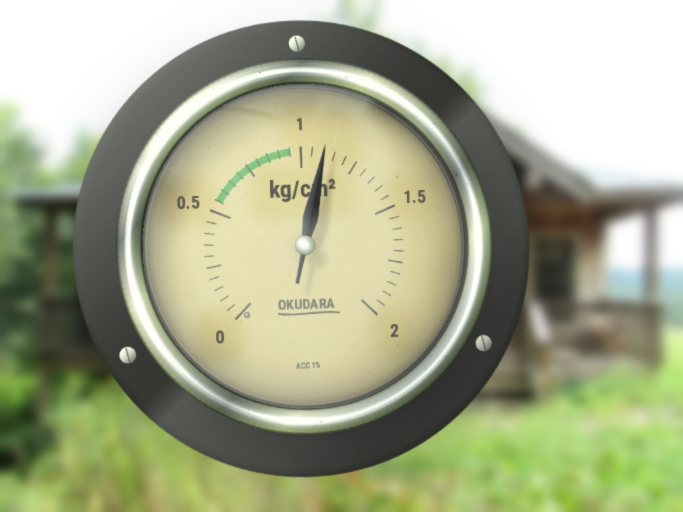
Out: value=1.1 unit=kg/cm²
